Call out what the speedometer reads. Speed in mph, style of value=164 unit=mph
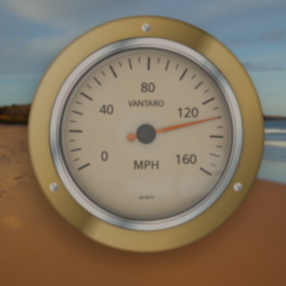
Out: value=130 unit=mph
